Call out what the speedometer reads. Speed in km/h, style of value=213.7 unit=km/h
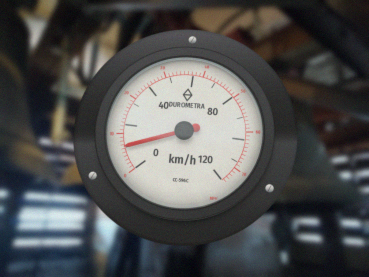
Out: value=10 unit=km/h
